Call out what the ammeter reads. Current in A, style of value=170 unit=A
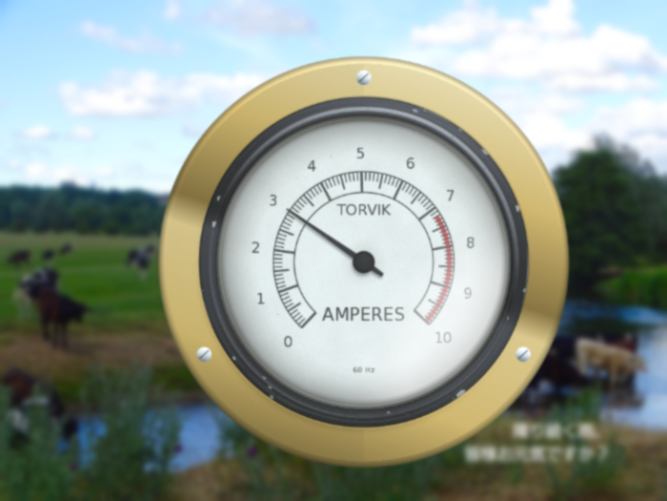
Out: value=3 unit=A
